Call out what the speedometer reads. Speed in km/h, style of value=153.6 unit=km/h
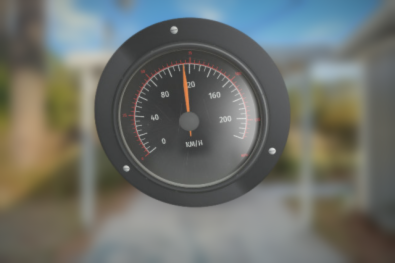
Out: value=115 unit=km/h
